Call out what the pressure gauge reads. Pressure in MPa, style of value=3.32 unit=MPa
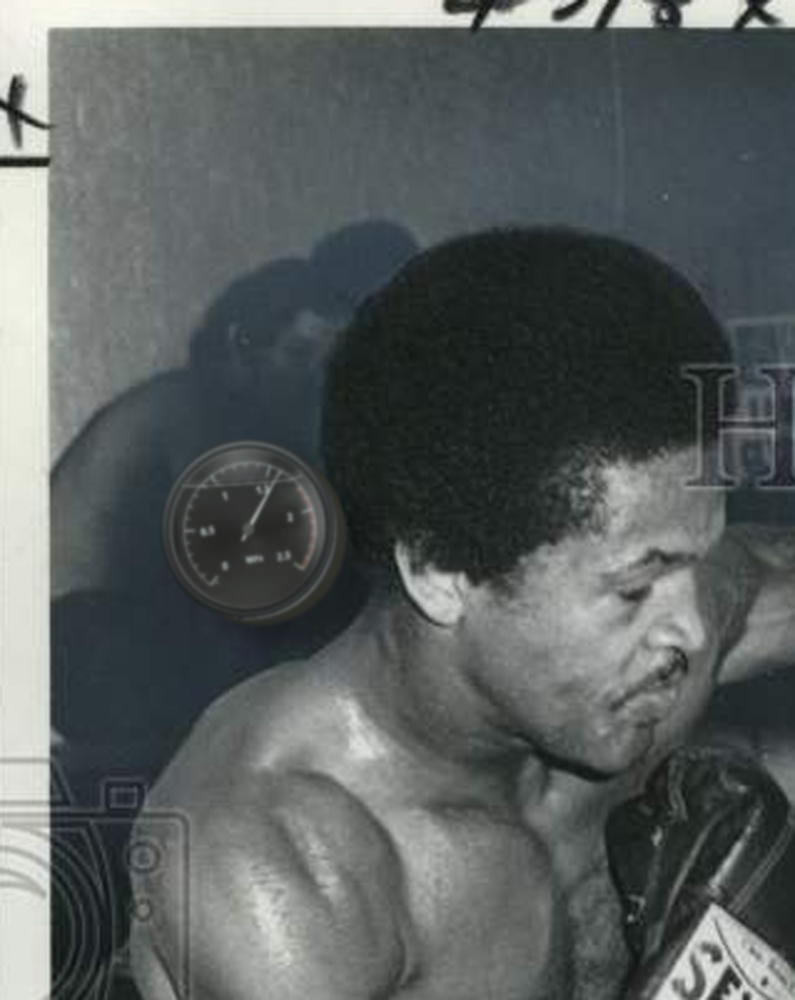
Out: value=1.6 unit=MPa
